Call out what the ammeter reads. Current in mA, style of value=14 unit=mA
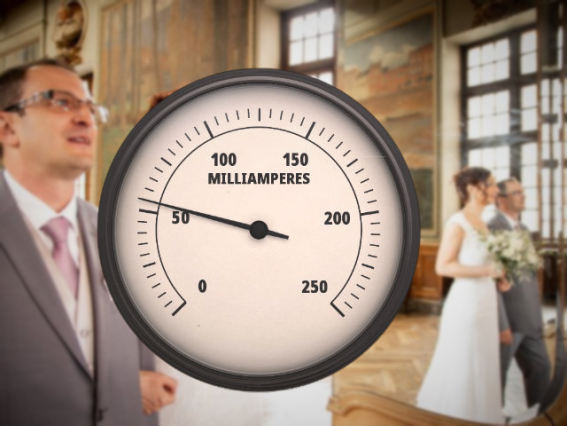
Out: value=55 unit=mA
